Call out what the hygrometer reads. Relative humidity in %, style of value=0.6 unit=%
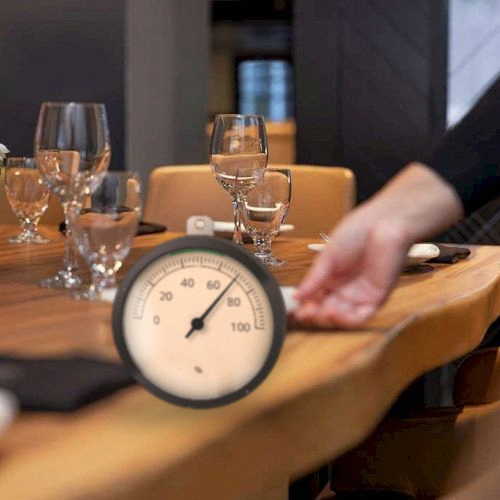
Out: value=70 unit=%
